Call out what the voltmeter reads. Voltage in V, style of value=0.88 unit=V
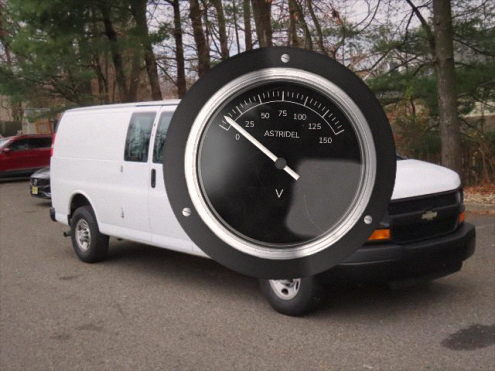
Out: value=10 unit=V
